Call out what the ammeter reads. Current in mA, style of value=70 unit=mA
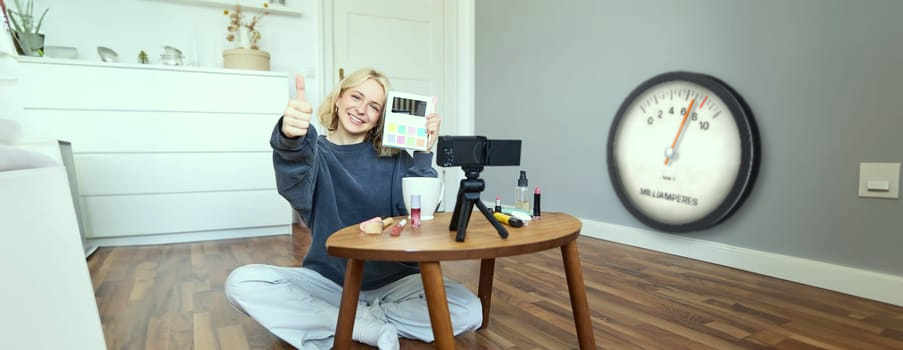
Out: value=7 unit=mA
